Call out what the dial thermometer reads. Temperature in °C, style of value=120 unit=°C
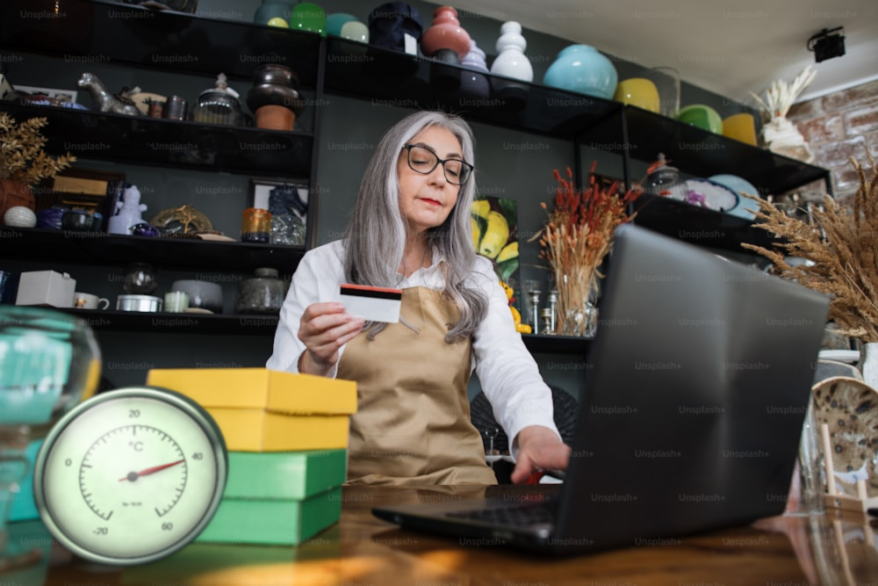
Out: value=40 unit=°C
